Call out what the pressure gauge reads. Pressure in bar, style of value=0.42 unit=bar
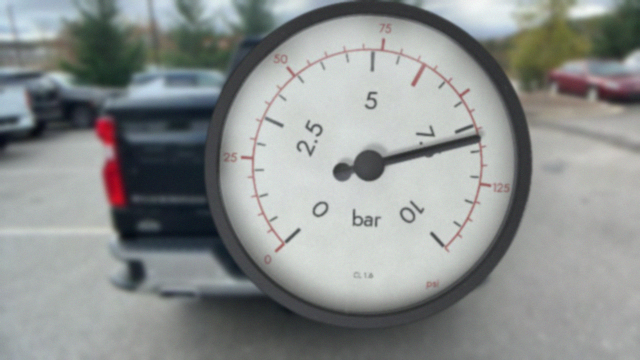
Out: value=7.75 unit=bar
